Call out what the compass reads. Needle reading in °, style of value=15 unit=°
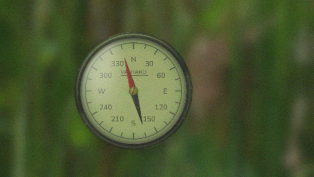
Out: value=345 unit=°
